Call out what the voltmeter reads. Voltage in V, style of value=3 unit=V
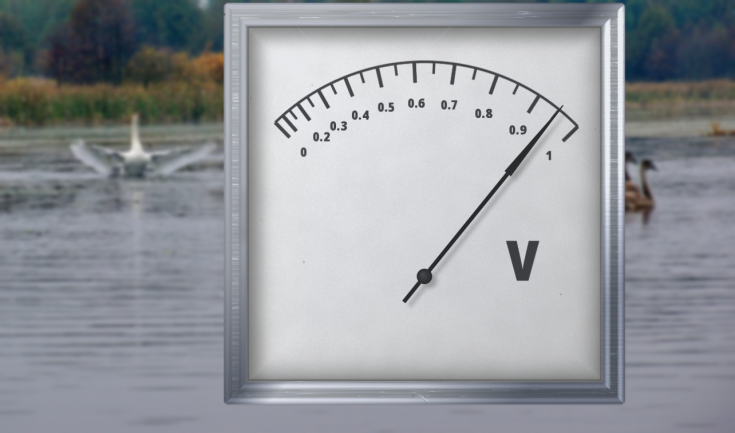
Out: value=0.95 unit=V
